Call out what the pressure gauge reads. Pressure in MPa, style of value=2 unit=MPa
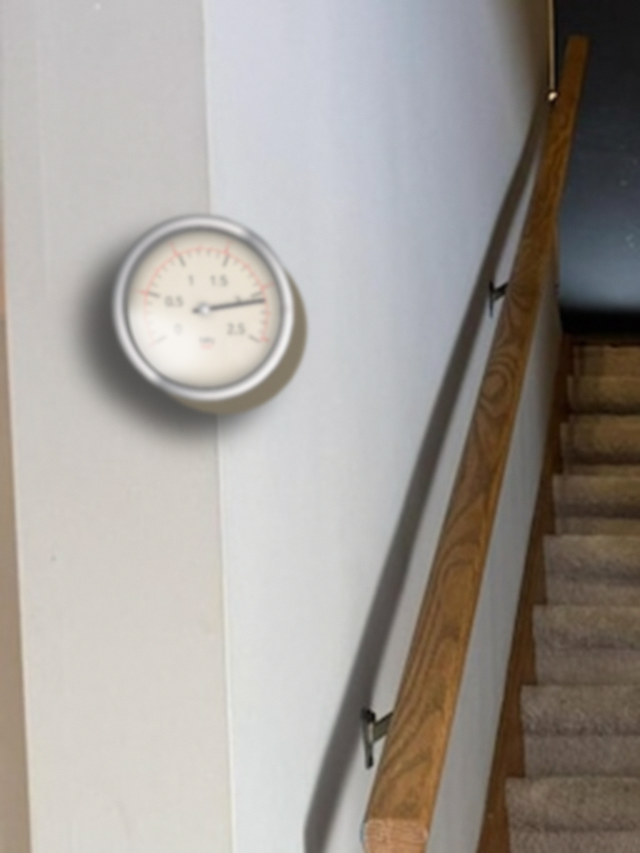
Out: value=2.1 unit=MPa
